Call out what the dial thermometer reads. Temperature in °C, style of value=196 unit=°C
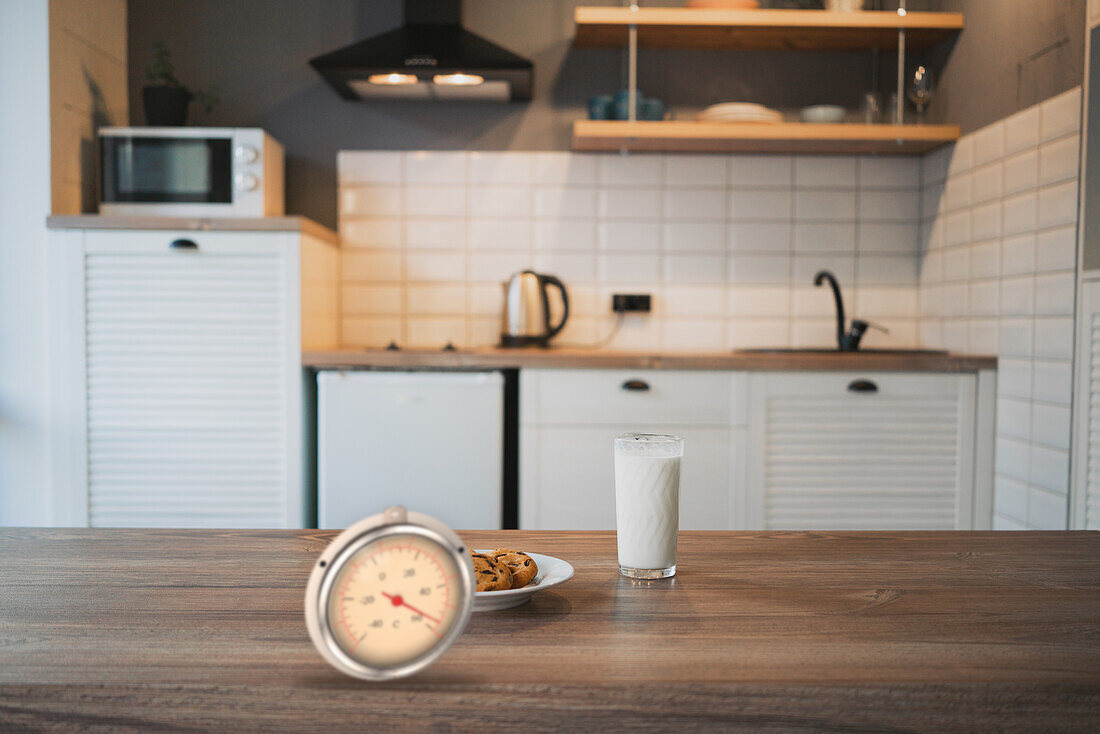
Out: value=56 unit=°C
